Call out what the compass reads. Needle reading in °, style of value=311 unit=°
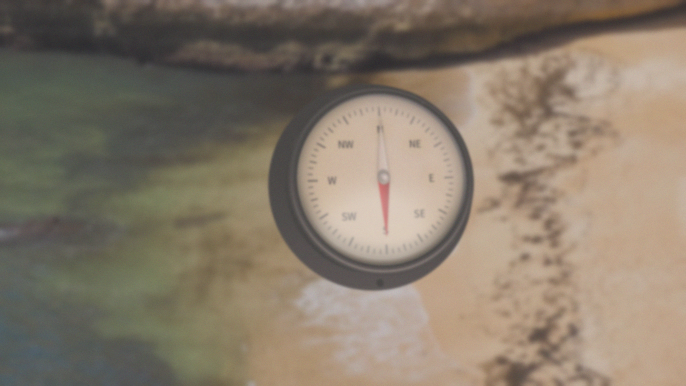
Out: value=180 unit=°
